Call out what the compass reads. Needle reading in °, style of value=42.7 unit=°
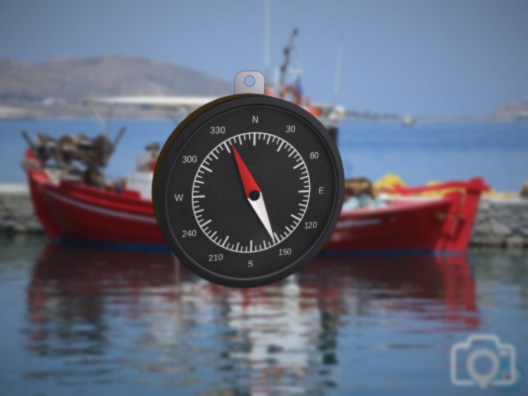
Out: value=335 unit=°
